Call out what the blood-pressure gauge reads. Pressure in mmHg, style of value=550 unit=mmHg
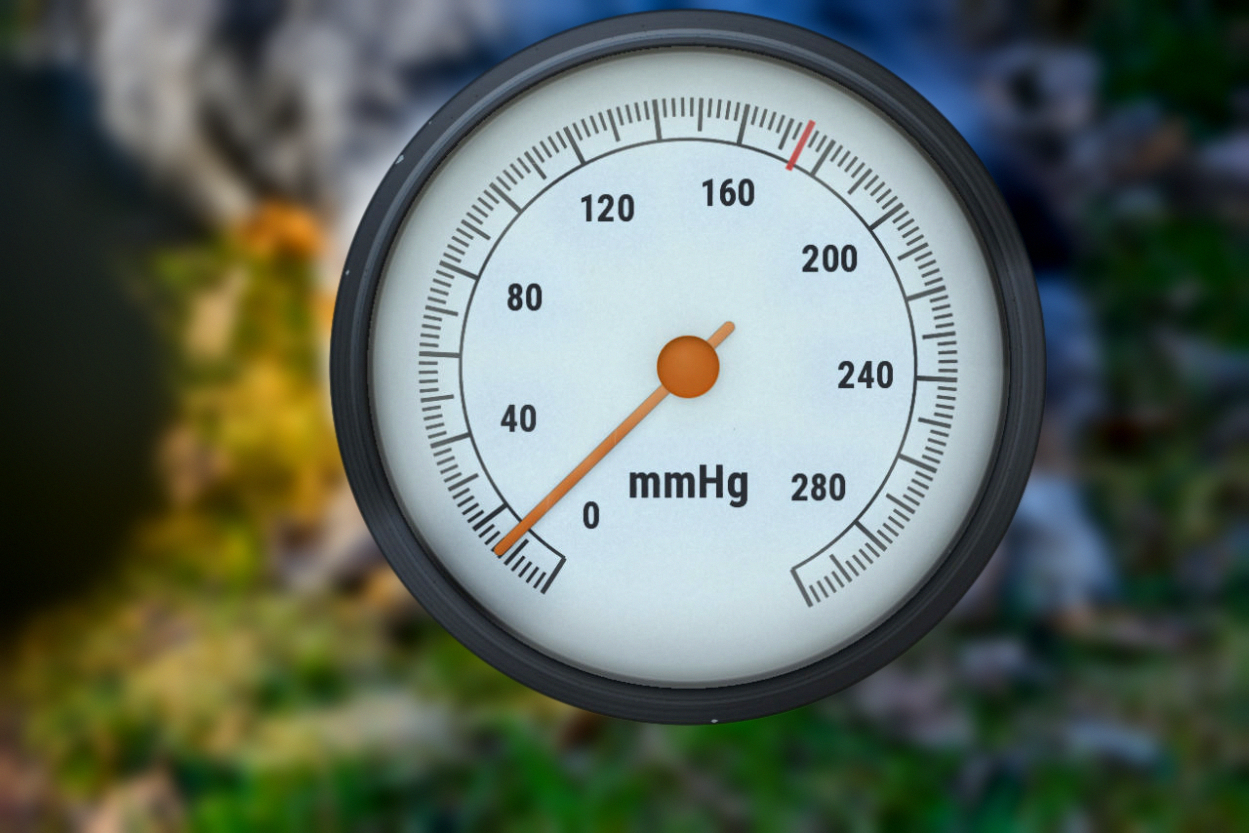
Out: value=13 unit=mmHg
